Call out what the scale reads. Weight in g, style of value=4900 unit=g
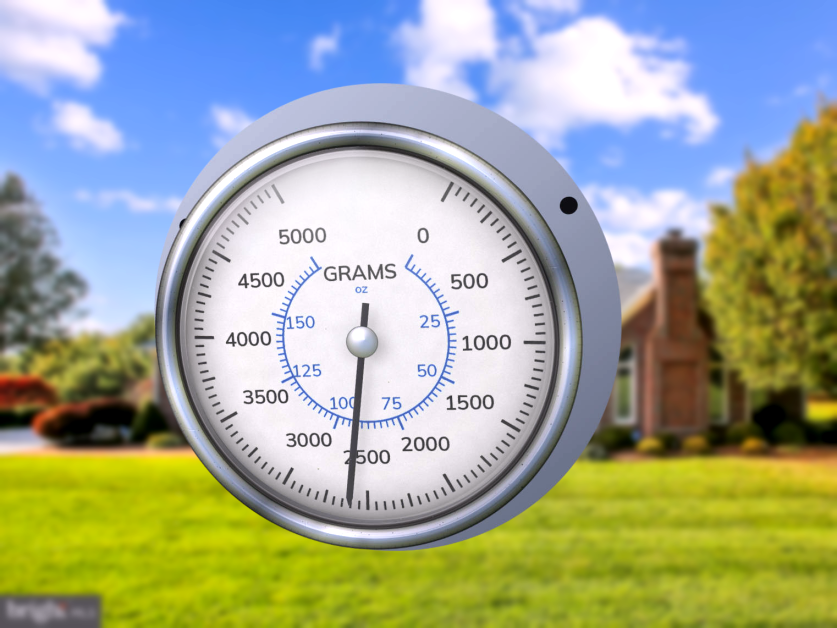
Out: value=2600 unit=g
